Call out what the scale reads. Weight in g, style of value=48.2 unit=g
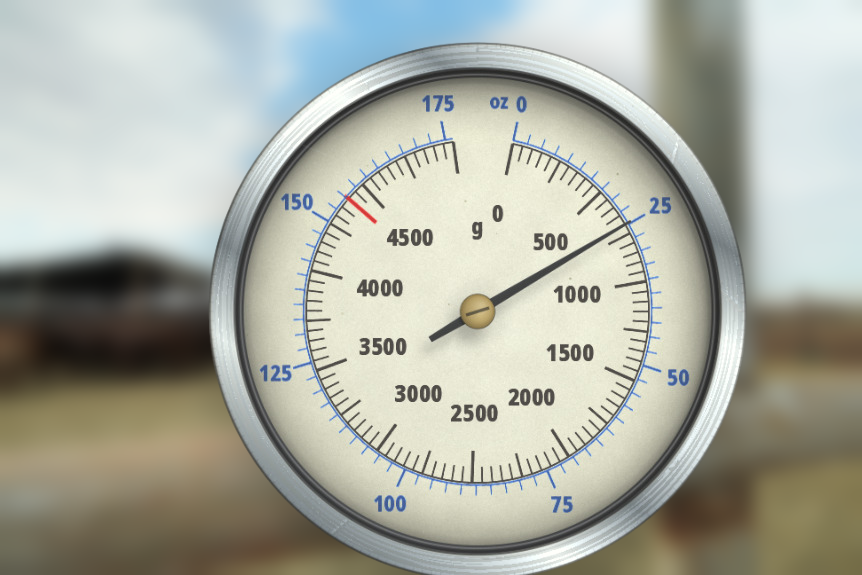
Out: value=700 unit=g
